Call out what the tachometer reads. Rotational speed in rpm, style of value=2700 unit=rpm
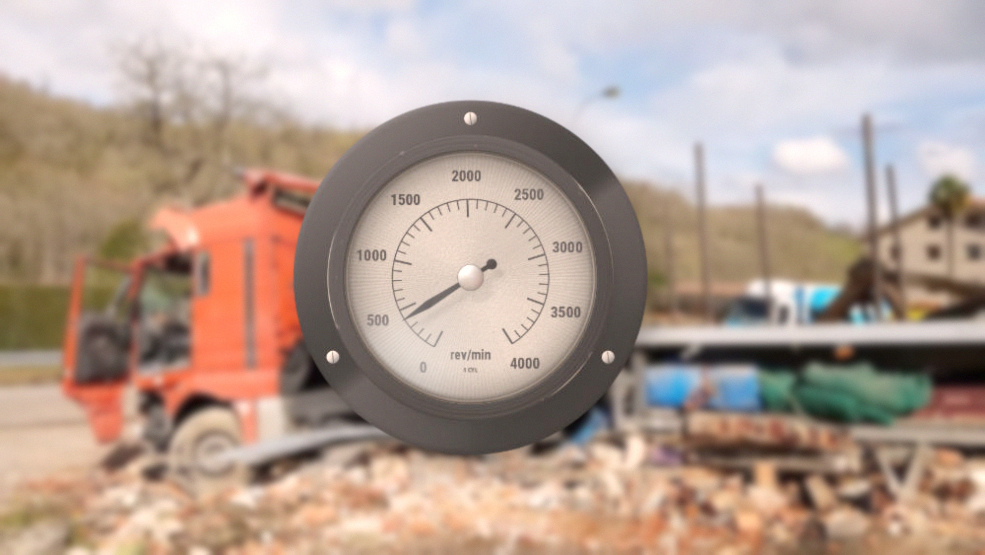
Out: value=400 unit=rpm
